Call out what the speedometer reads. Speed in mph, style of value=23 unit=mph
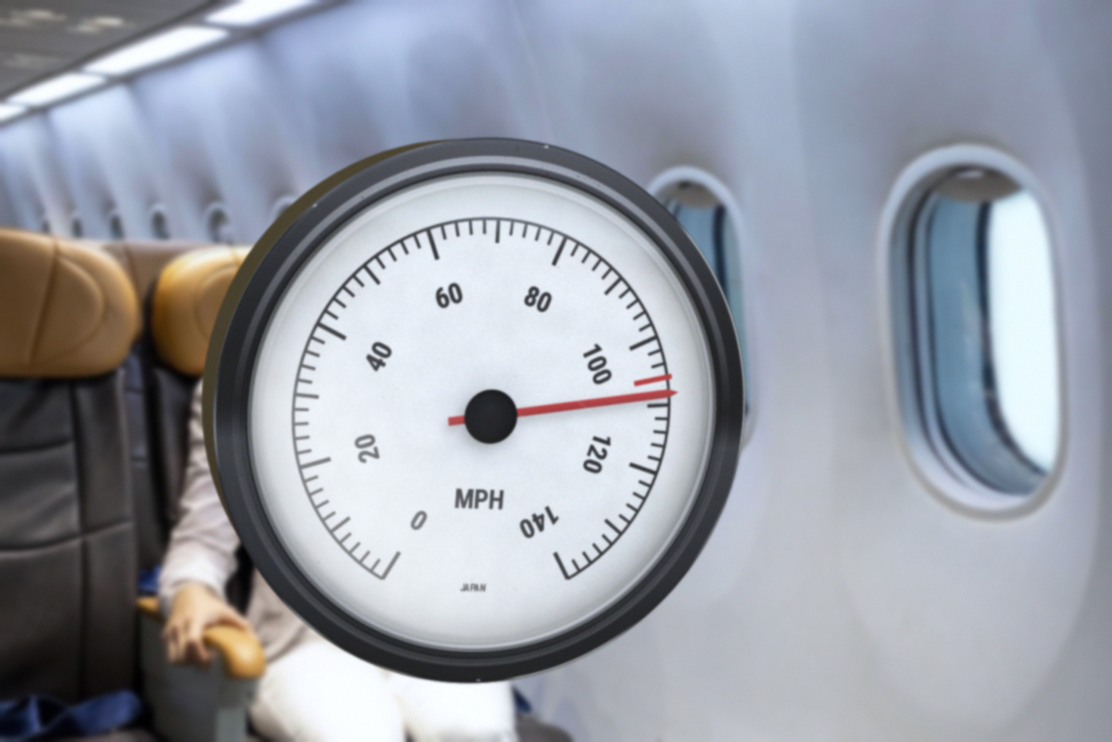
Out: value=108 unit=mph
